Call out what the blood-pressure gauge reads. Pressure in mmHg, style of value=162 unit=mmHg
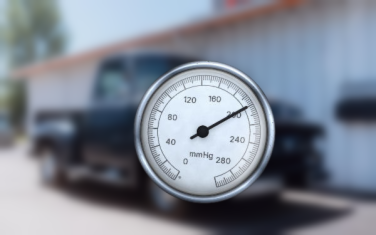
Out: value=200 unit=mmHg
